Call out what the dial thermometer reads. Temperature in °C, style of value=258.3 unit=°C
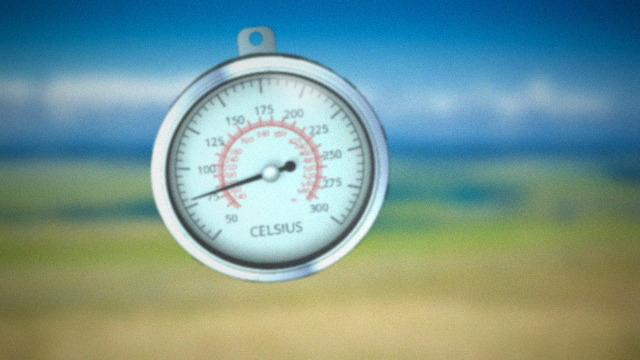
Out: value=80 unit=°C
